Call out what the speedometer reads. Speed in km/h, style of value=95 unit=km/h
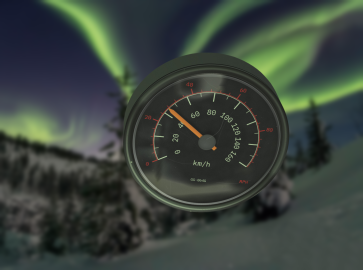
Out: value=45 unit=km/h
